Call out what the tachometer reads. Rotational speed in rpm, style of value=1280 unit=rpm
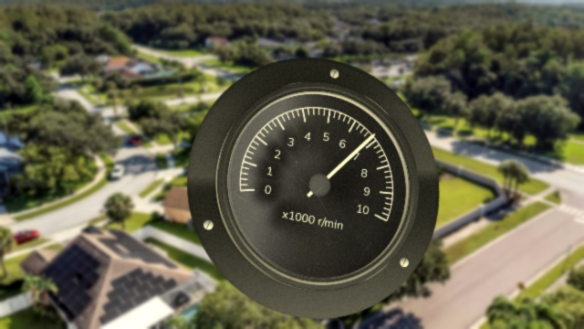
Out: value=6800 unit=rpm
